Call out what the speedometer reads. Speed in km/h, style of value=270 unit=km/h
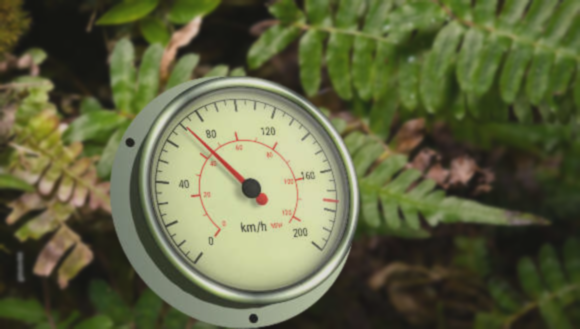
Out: value=70 unit=km/h
